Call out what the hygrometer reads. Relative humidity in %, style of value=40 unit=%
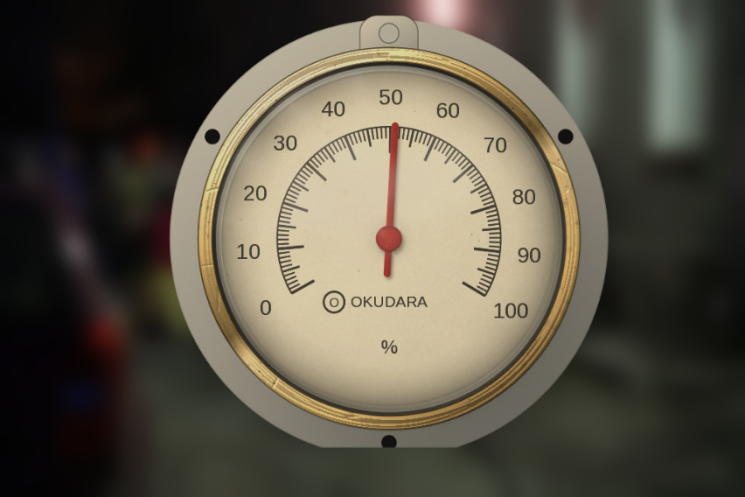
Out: value=51 unit=%
